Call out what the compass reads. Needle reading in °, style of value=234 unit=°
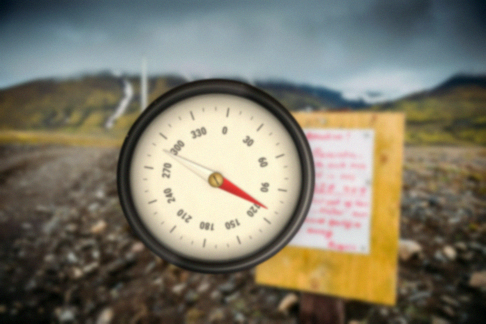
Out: value=110 unit=°
